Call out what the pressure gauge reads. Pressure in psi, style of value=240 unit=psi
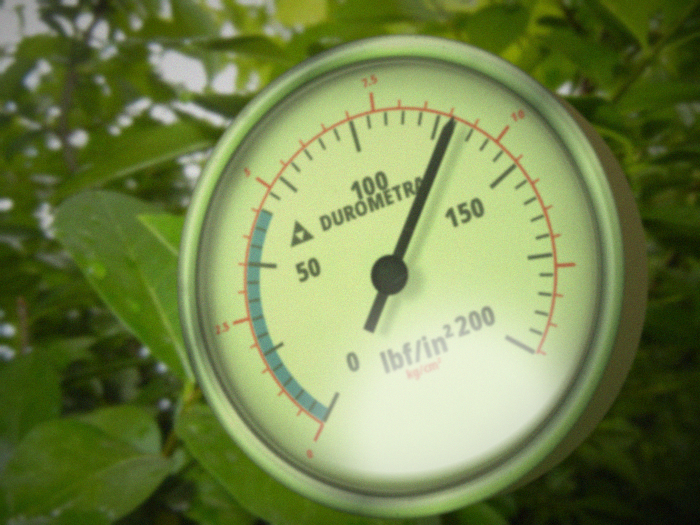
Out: value=130 unit=psi
